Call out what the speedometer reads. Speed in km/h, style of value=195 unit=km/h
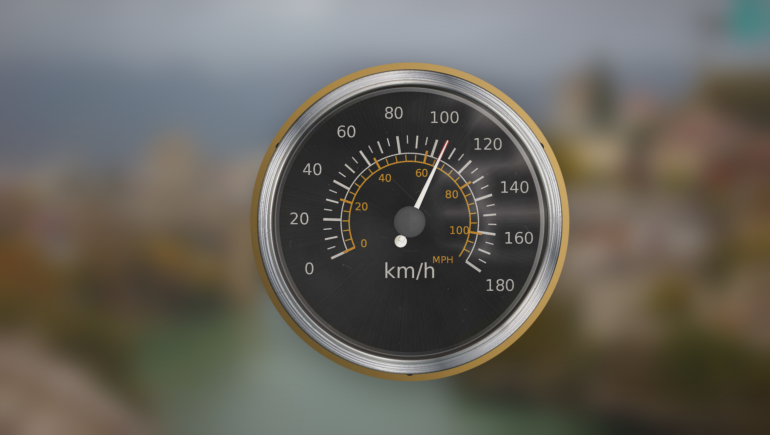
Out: value=105 unit=km/h
